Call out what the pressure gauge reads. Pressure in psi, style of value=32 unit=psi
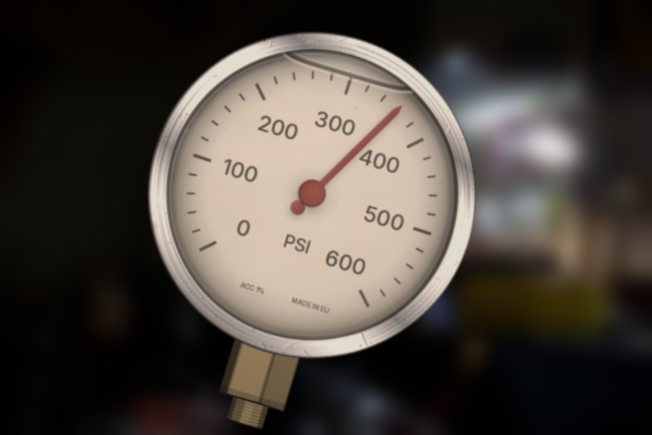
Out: value=360 unit=psi
